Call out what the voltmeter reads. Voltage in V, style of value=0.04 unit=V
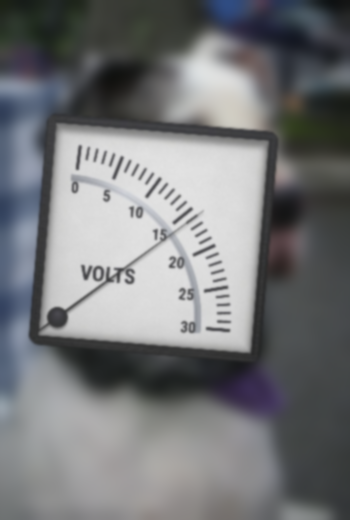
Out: value=16 unit=V
